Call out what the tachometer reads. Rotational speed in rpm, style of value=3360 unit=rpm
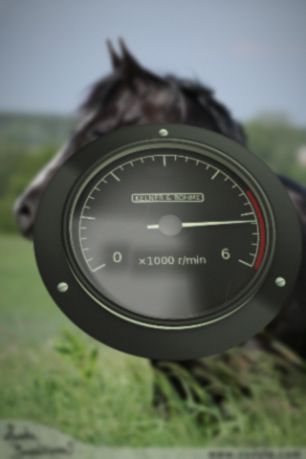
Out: value=5200 unit=rpm
